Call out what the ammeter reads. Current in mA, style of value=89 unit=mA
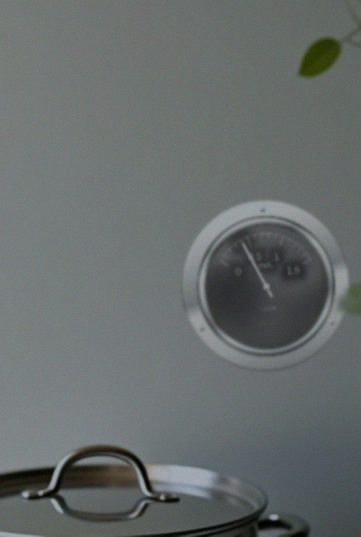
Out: value=0.4 unit=mA
